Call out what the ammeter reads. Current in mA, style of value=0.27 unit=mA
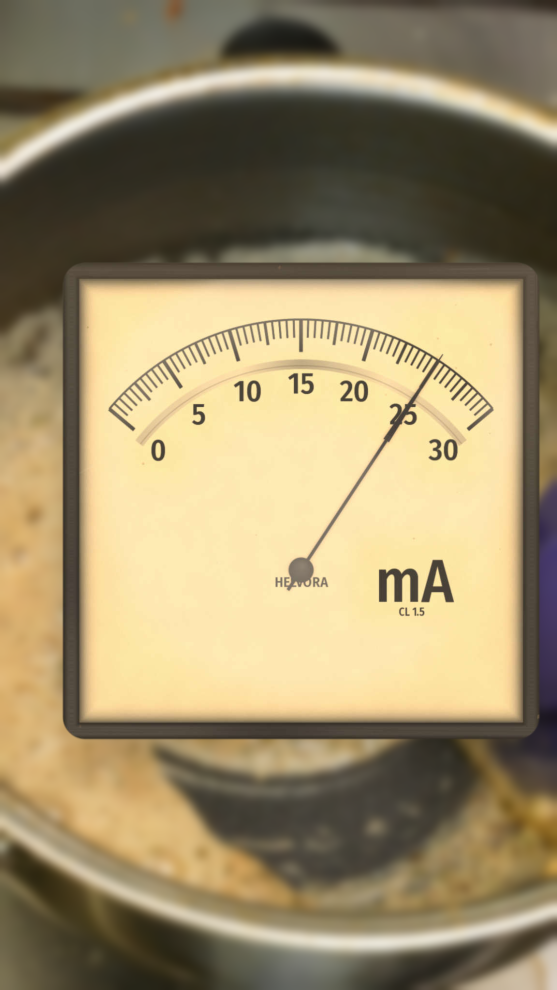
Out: value=25 unit=mA
